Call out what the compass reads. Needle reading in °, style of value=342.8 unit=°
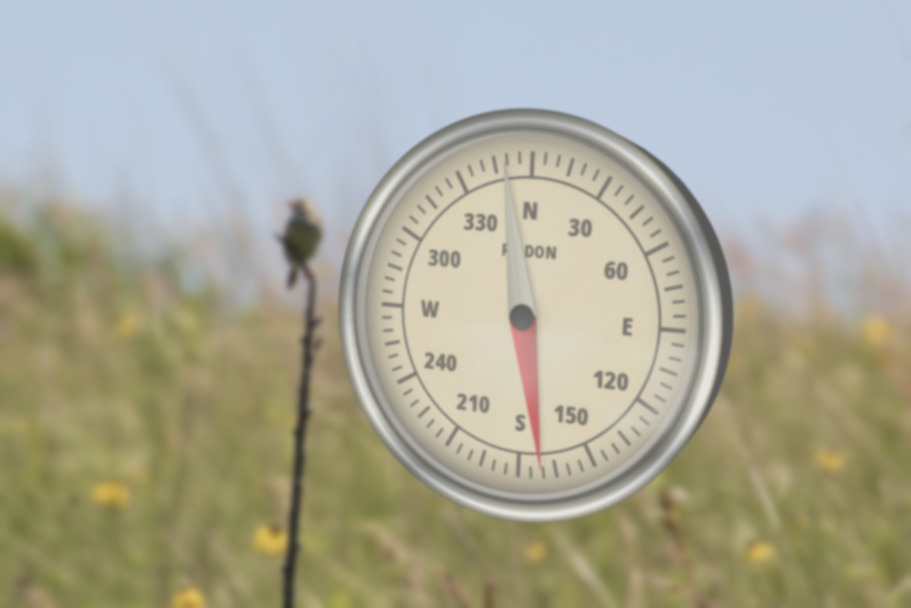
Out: value=170 unit=°
